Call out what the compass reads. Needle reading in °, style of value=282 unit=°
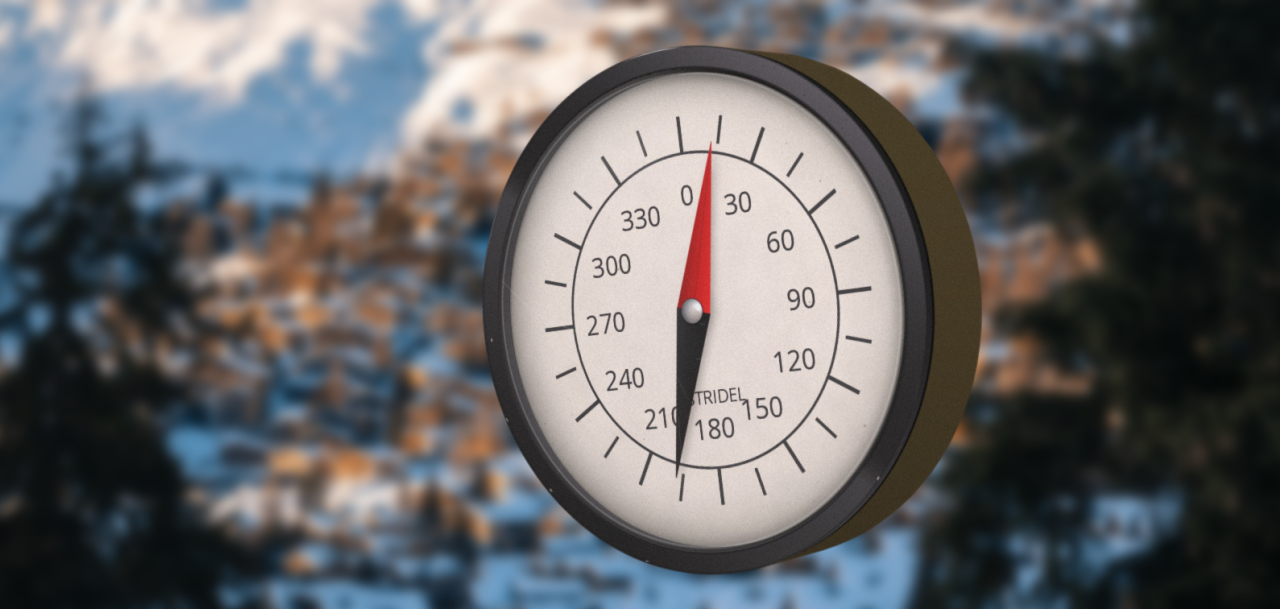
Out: value=15 unit=°
